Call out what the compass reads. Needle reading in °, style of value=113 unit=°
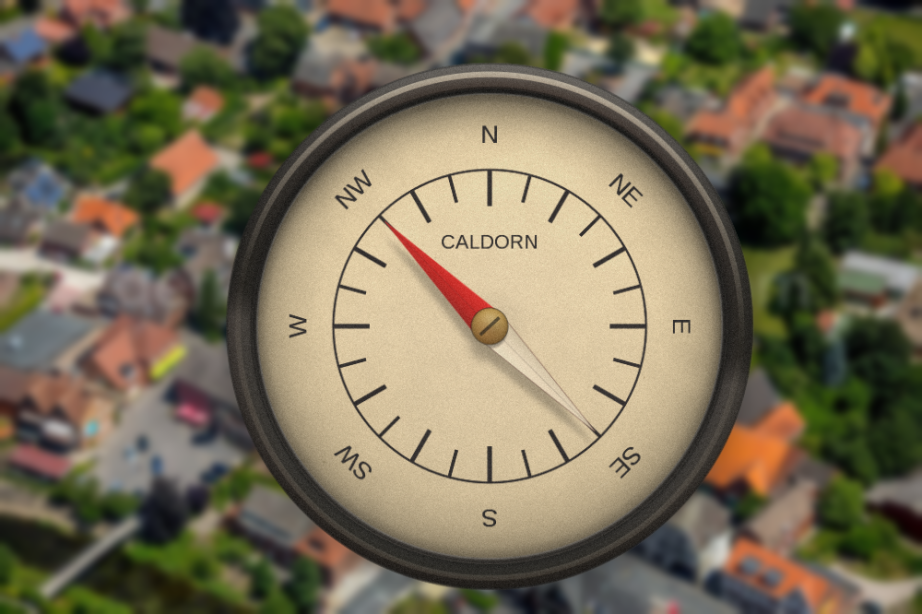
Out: value=315 unit=°
